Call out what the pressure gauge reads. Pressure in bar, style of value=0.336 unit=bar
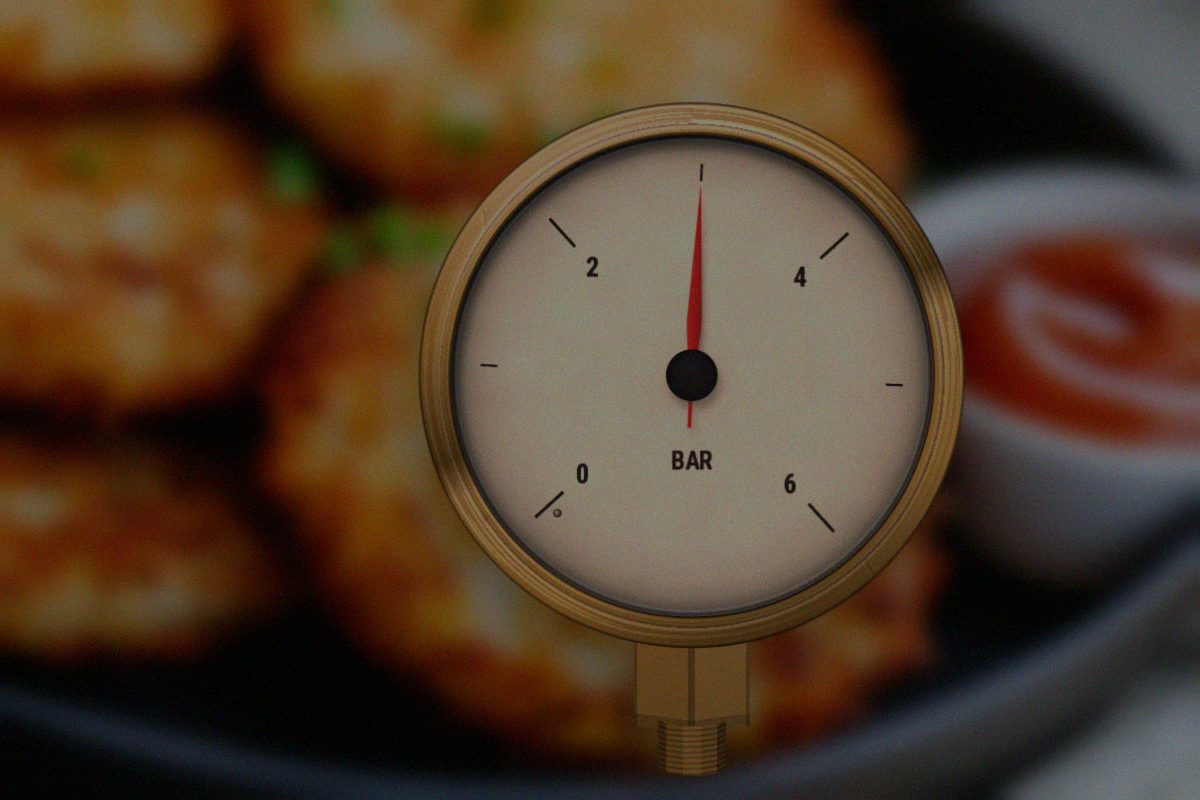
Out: value=3 unit=bar
